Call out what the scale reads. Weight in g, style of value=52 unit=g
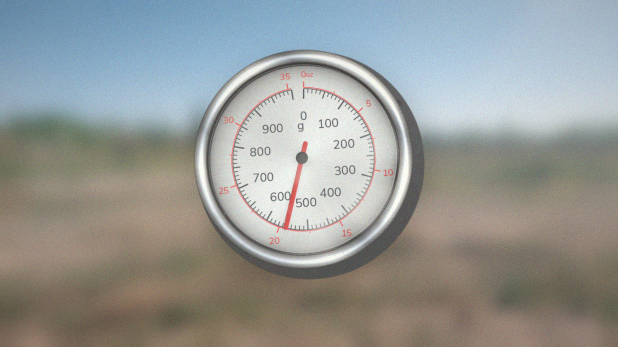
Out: value=550 unit=g
